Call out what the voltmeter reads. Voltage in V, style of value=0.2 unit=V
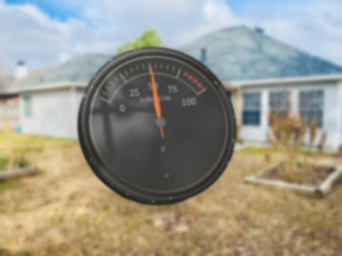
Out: value=50 unit=V
